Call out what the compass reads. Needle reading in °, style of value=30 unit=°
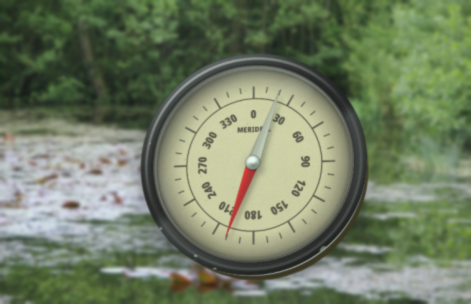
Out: value=200 unit=°
